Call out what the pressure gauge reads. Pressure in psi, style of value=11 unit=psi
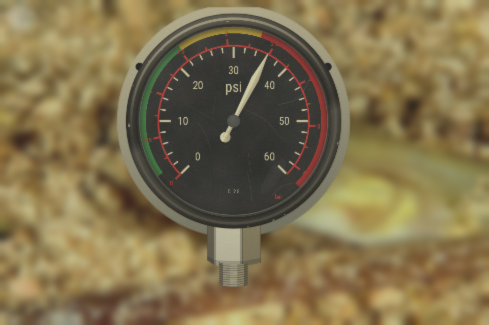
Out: value=36 unit=psi
